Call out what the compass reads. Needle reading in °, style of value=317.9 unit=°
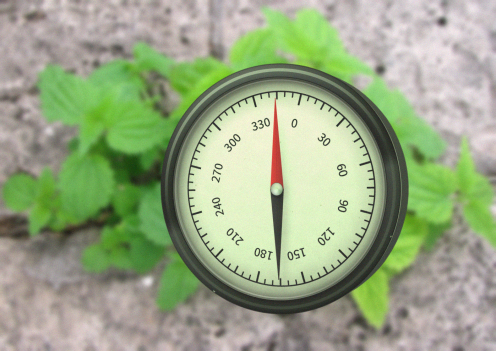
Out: value=345 unit=°
